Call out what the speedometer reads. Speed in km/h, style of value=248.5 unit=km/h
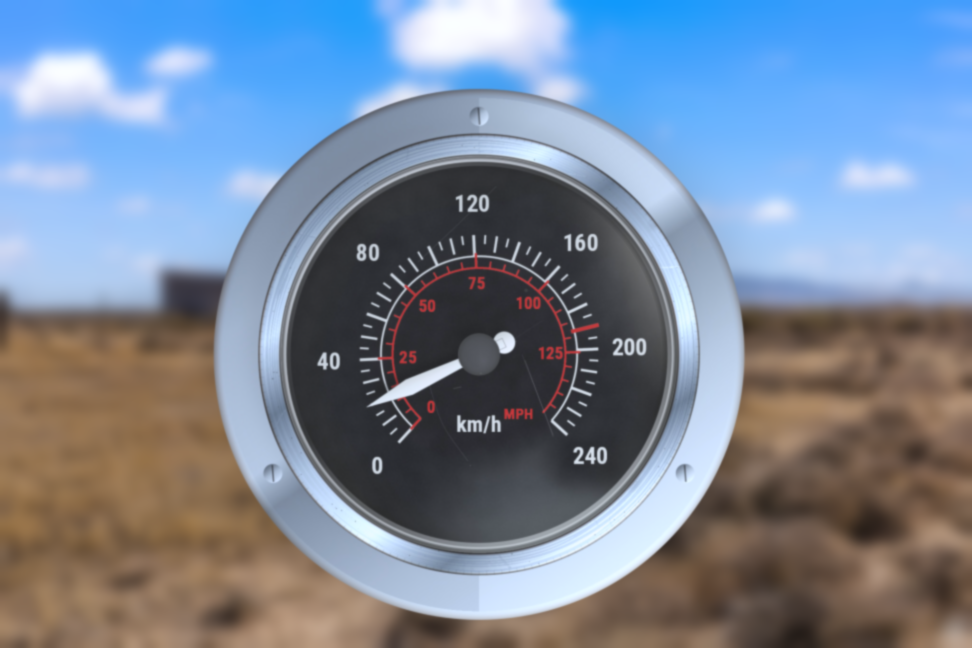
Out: value=20 unit=km/h
